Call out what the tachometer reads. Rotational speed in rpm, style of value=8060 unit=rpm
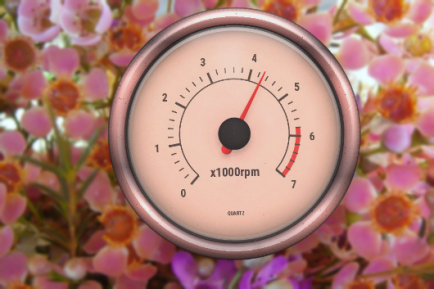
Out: value=4300 unit=rpm
